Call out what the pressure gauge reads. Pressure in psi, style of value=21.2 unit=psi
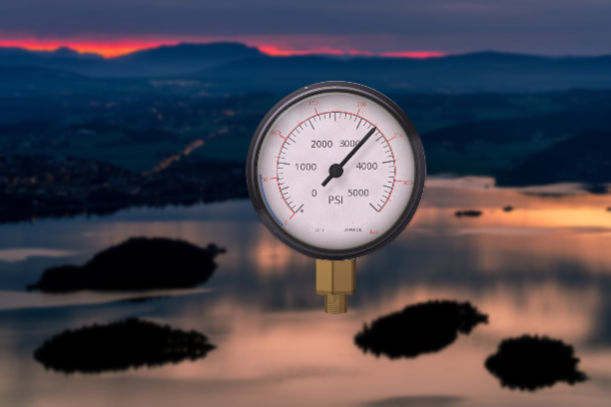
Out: value=3300 unit=psi
